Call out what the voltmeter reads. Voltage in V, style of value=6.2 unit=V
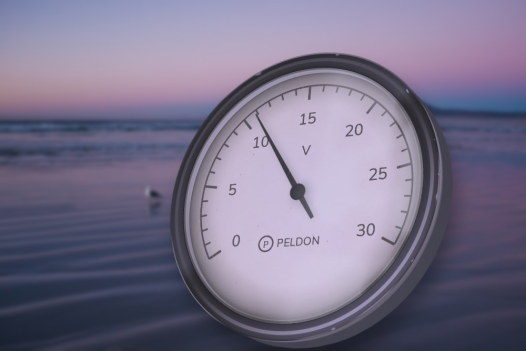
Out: value=11 unit=V
